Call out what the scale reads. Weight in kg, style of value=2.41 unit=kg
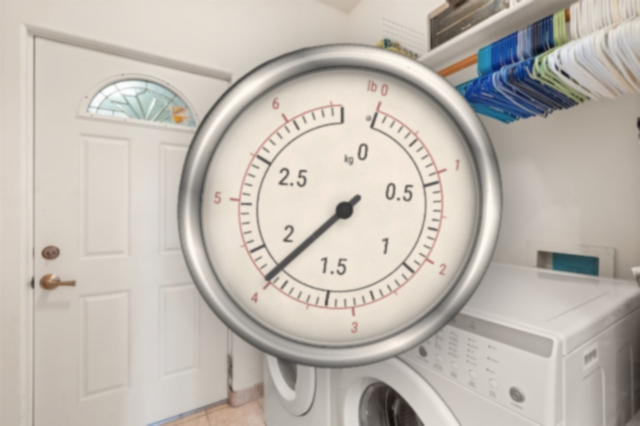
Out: value=1.85 unit=kg
